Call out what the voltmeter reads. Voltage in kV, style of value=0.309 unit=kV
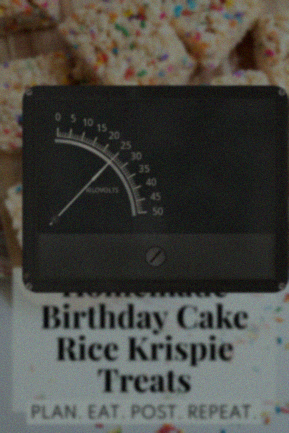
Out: value=25 unit=kV
